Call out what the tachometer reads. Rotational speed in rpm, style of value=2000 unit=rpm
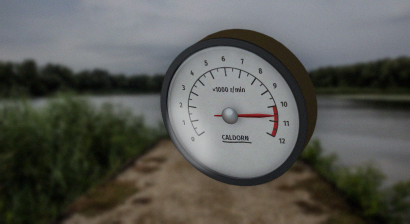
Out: value=10500 unit=rpm
